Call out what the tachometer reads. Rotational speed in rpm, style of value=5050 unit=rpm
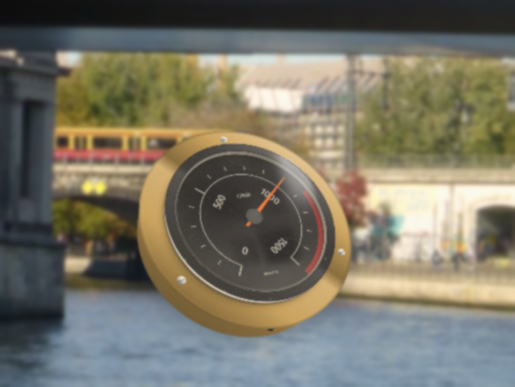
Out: value=1000 unit=rpm
